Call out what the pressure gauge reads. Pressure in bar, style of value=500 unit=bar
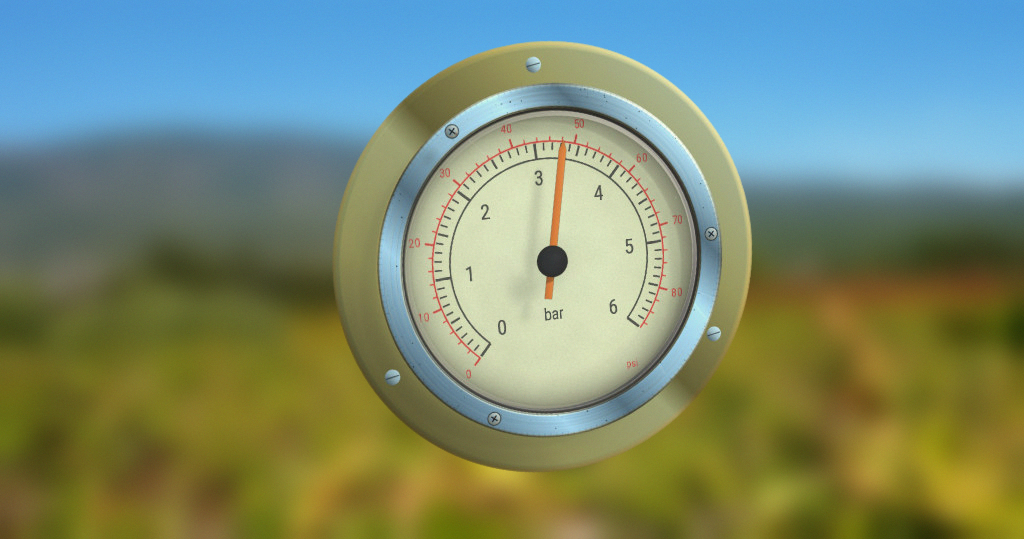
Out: value=3.3 unit=bar
